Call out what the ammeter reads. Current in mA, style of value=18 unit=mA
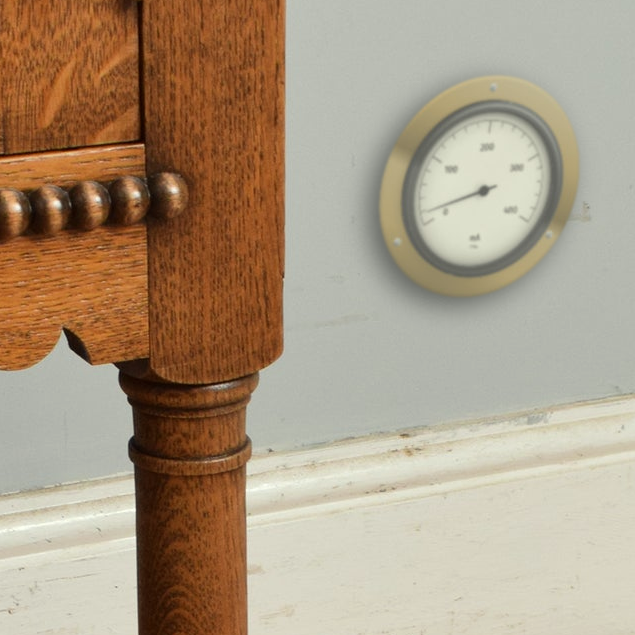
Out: value=20 unit=mA
